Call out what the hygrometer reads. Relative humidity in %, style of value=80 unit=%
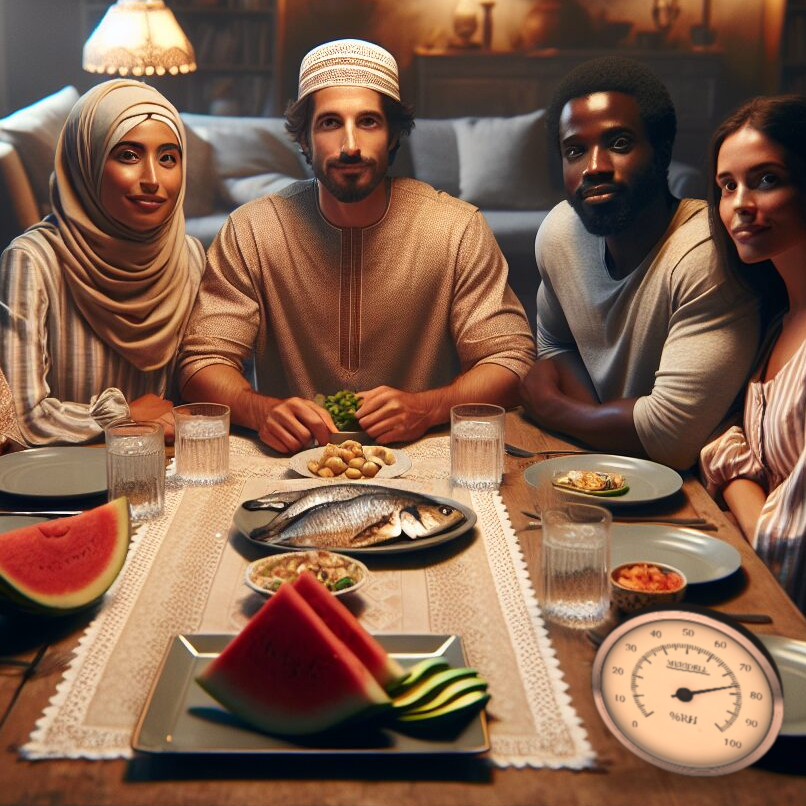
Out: value=75 unit=%
